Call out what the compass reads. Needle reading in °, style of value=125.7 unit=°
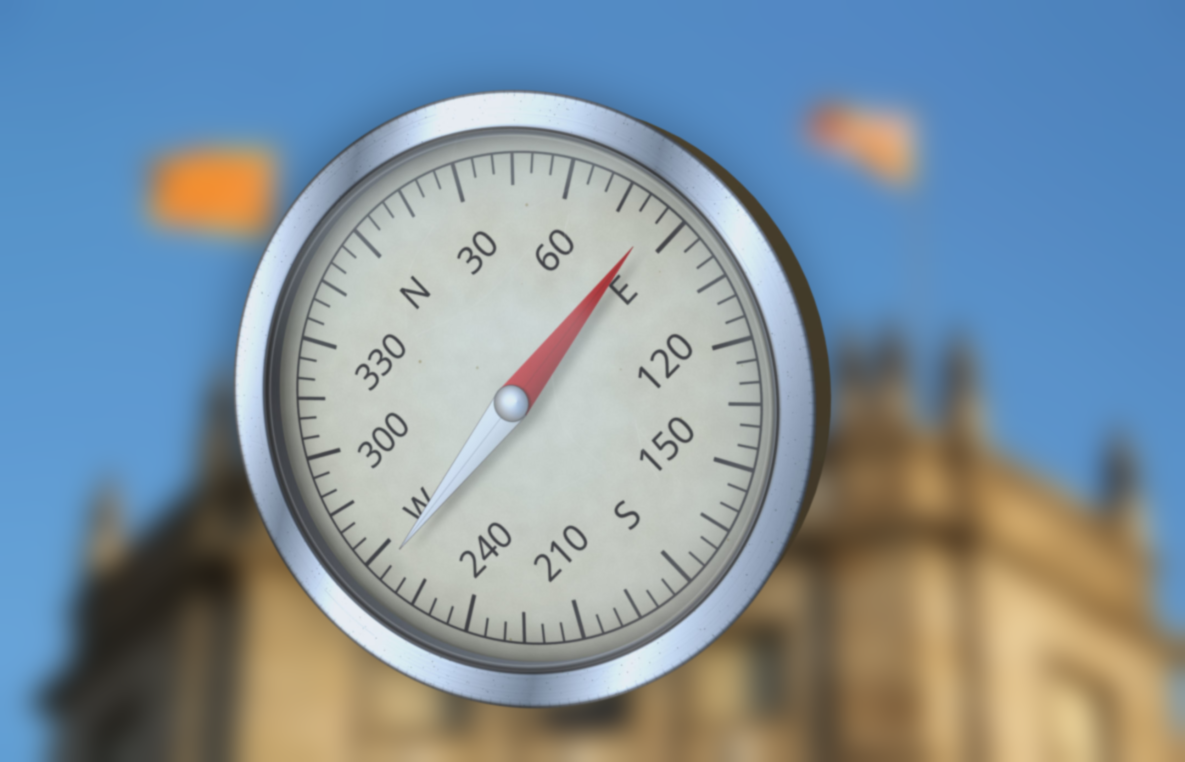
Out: value=85 unit=°
